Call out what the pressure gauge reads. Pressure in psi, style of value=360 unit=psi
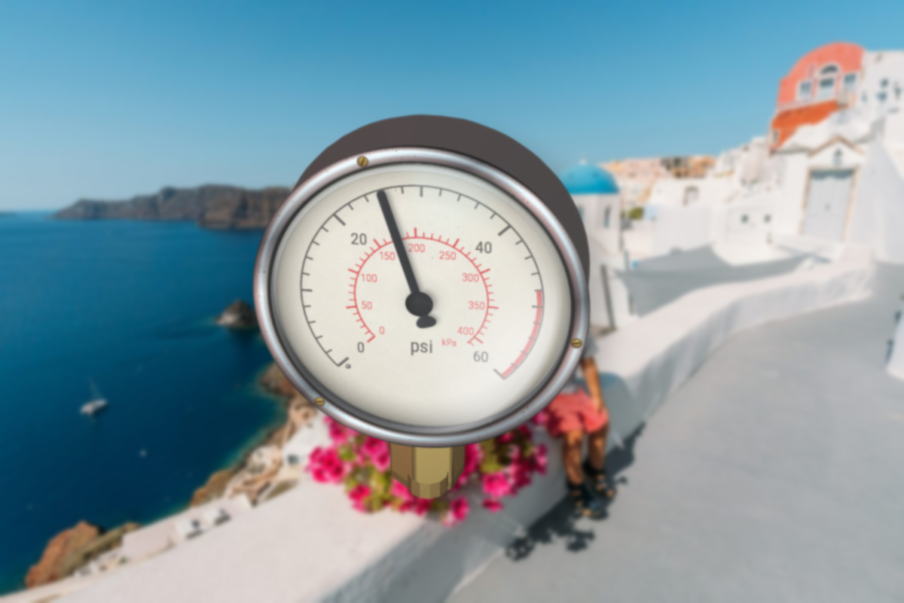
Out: value=26 unit=psi
